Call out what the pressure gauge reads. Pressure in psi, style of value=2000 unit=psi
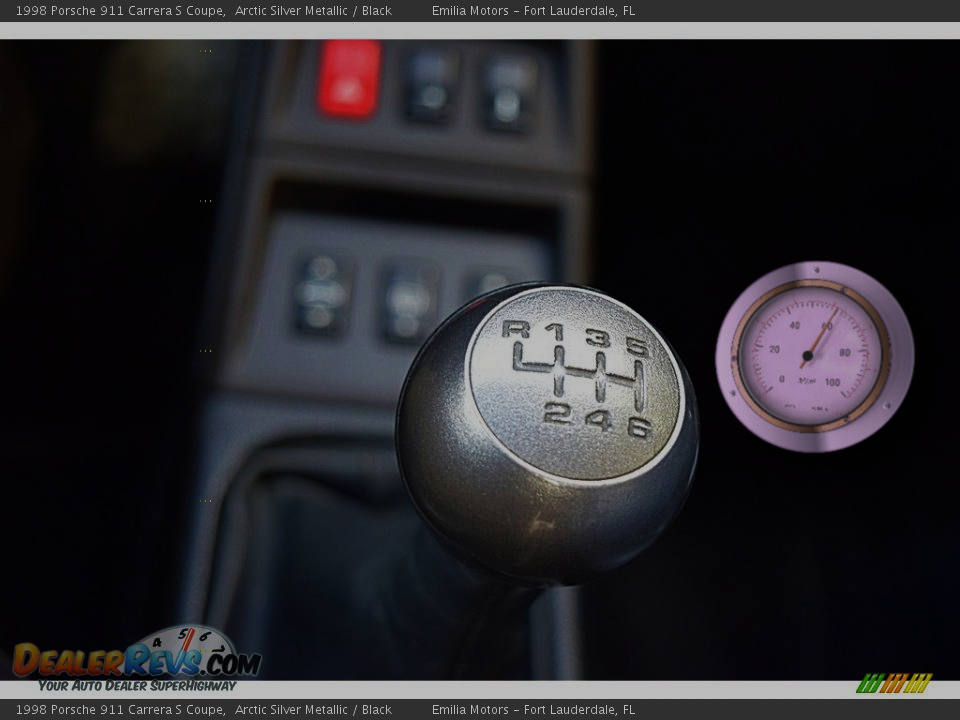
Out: value=60 unit=psi
